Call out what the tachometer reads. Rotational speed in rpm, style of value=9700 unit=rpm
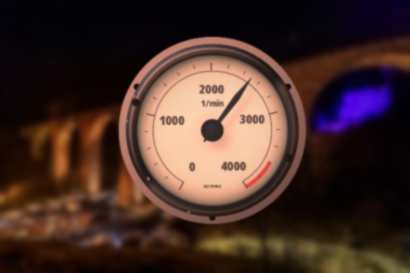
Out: value=2500 unit=rpm
